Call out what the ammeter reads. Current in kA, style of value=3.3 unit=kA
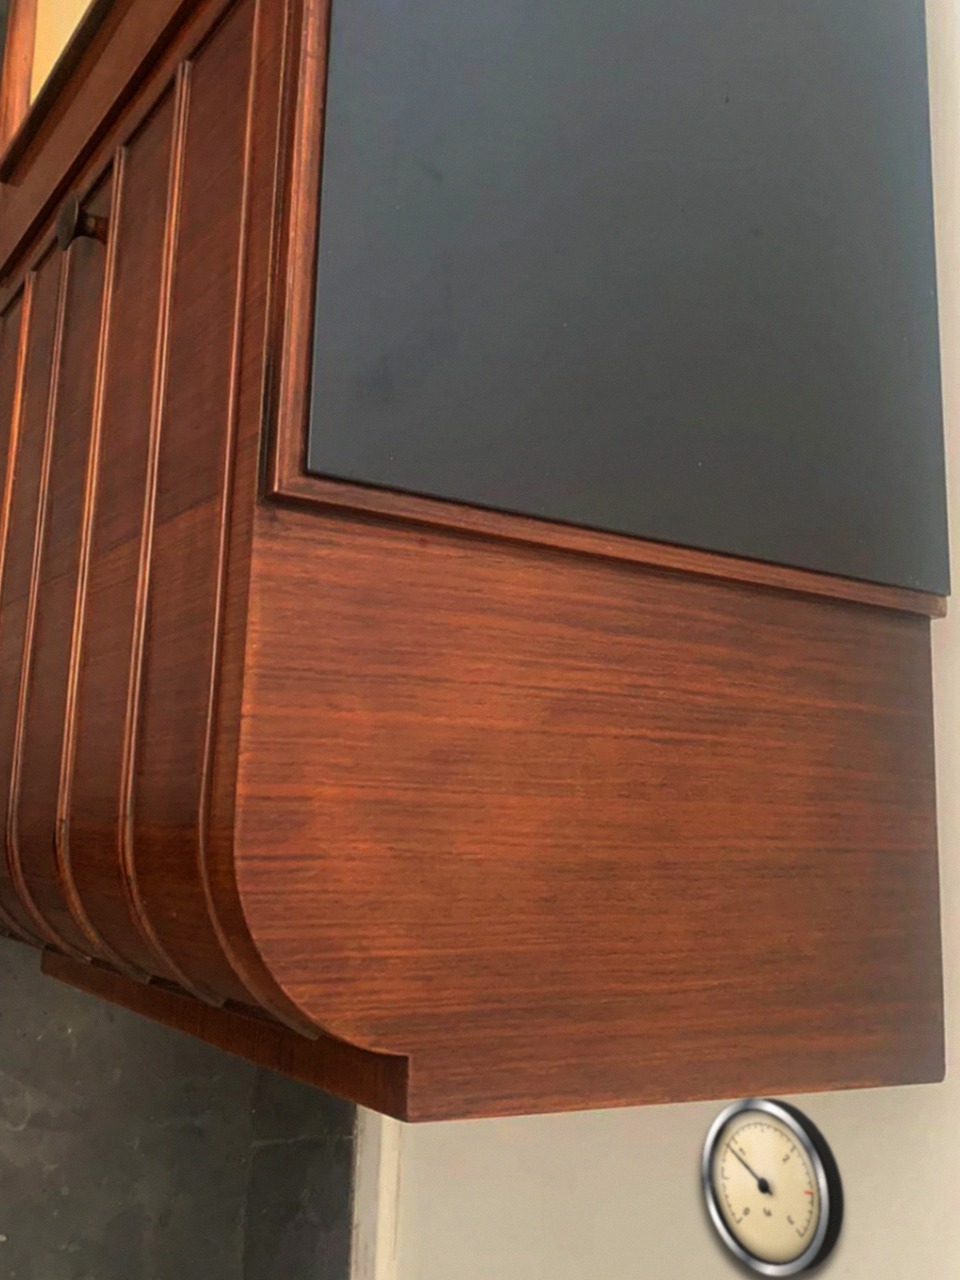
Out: value=0.9 unit=kA
